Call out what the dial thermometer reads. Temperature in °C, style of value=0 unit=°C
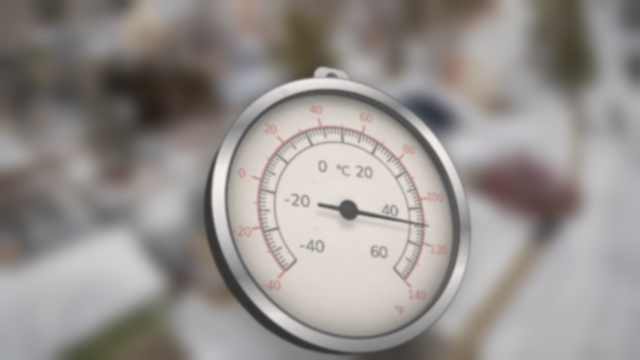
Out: value=45 unit=°C
